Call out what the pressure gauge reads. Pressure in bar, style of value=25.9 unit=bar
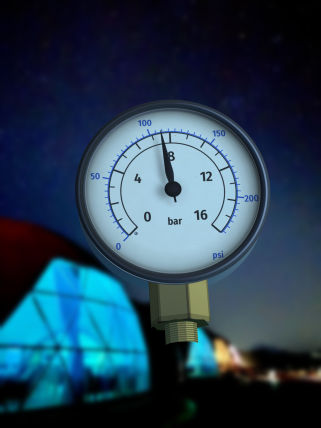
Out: value=7.5 unit=bar
